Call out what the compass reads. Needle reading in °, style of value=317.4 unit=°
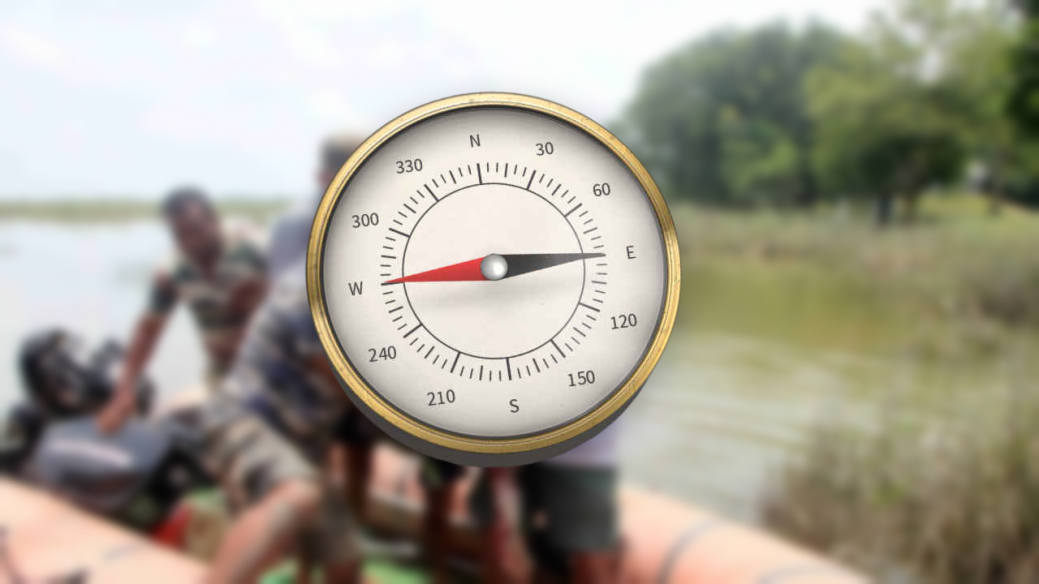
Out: value=270 unit=°
